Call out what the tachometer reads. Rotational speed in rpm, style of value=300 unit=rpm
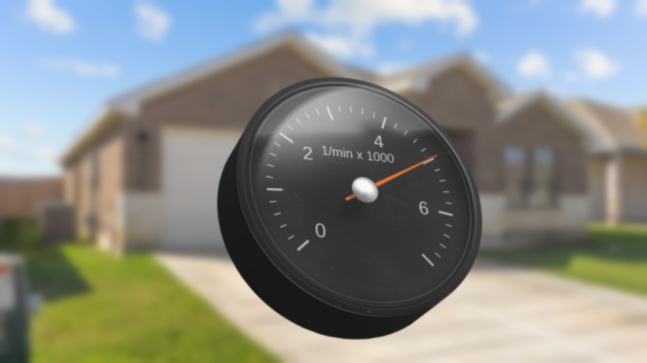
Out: value=5000 unit=rpm
